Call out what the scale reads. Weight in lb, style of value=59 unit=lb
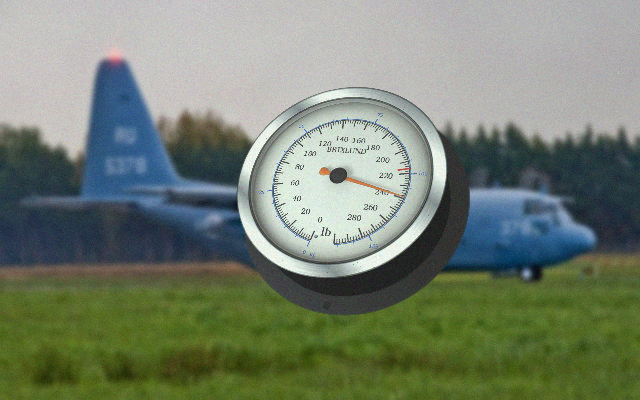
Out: value=240 unit=lb
